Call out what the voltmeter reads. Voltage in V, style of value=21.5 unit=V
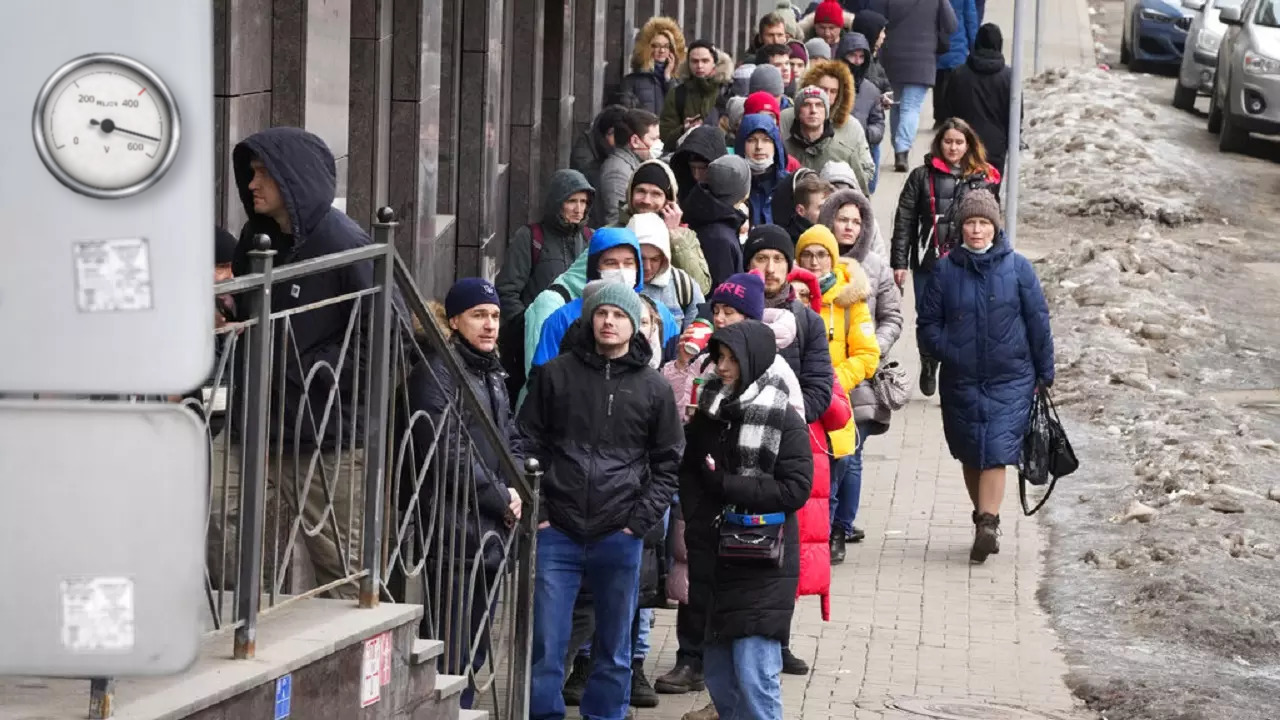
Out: value=550 unit=V
